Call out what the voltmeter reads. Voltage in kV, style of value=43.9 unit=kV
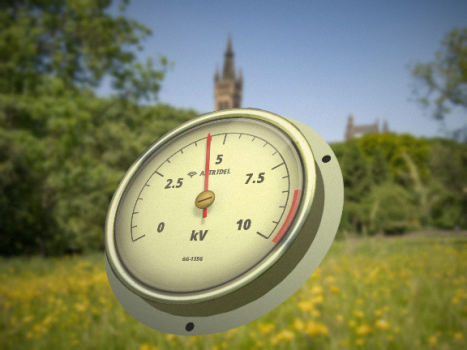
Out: value=4.5 unit=kV
